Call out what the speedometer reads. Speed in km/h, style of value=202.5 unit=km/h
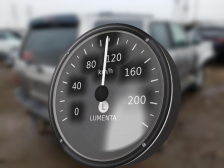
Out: value=110 unit=km/h
